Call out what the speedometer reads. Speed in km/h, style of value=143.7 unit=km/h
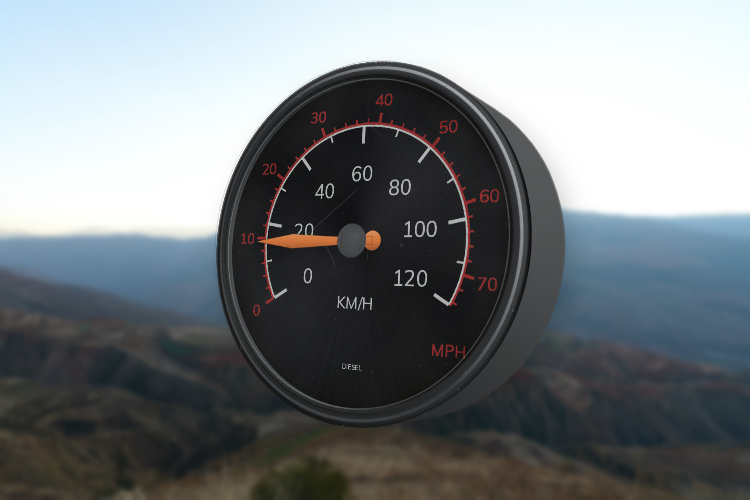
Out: value=15 unit=km/h
